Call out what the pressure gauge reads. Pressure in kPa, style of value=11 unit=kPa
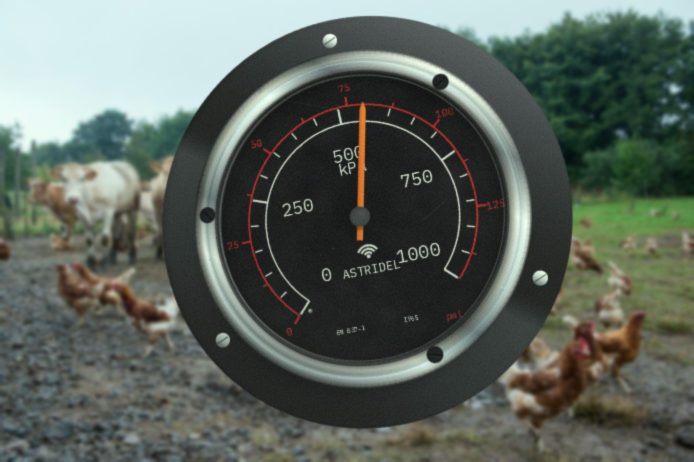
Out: value=550 unit=kPa
